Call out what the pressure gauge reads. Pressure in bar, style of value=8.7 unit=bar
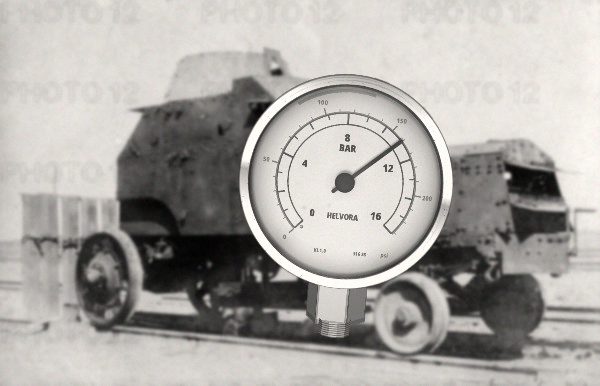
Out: value=11 unit=bar
